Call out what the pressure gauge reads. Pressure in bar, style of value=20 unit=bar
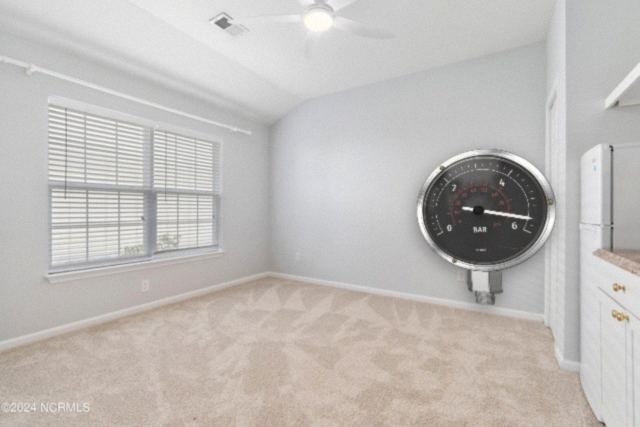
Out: value=5.6 unit=bar
